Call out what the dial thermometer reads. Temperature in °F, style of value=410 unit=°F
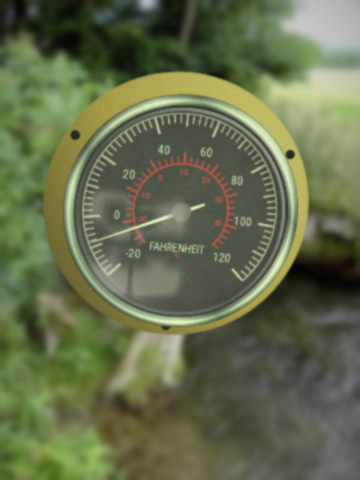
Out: value=-8 unit=°F
